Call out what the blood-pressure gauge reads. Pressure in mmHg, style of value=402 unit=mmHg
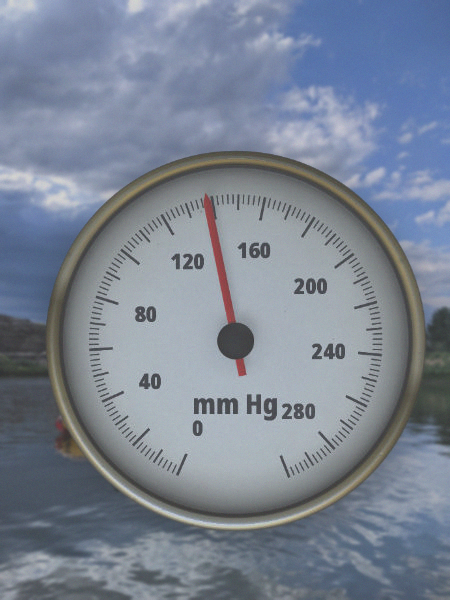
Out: value=138 unit=mmHg
